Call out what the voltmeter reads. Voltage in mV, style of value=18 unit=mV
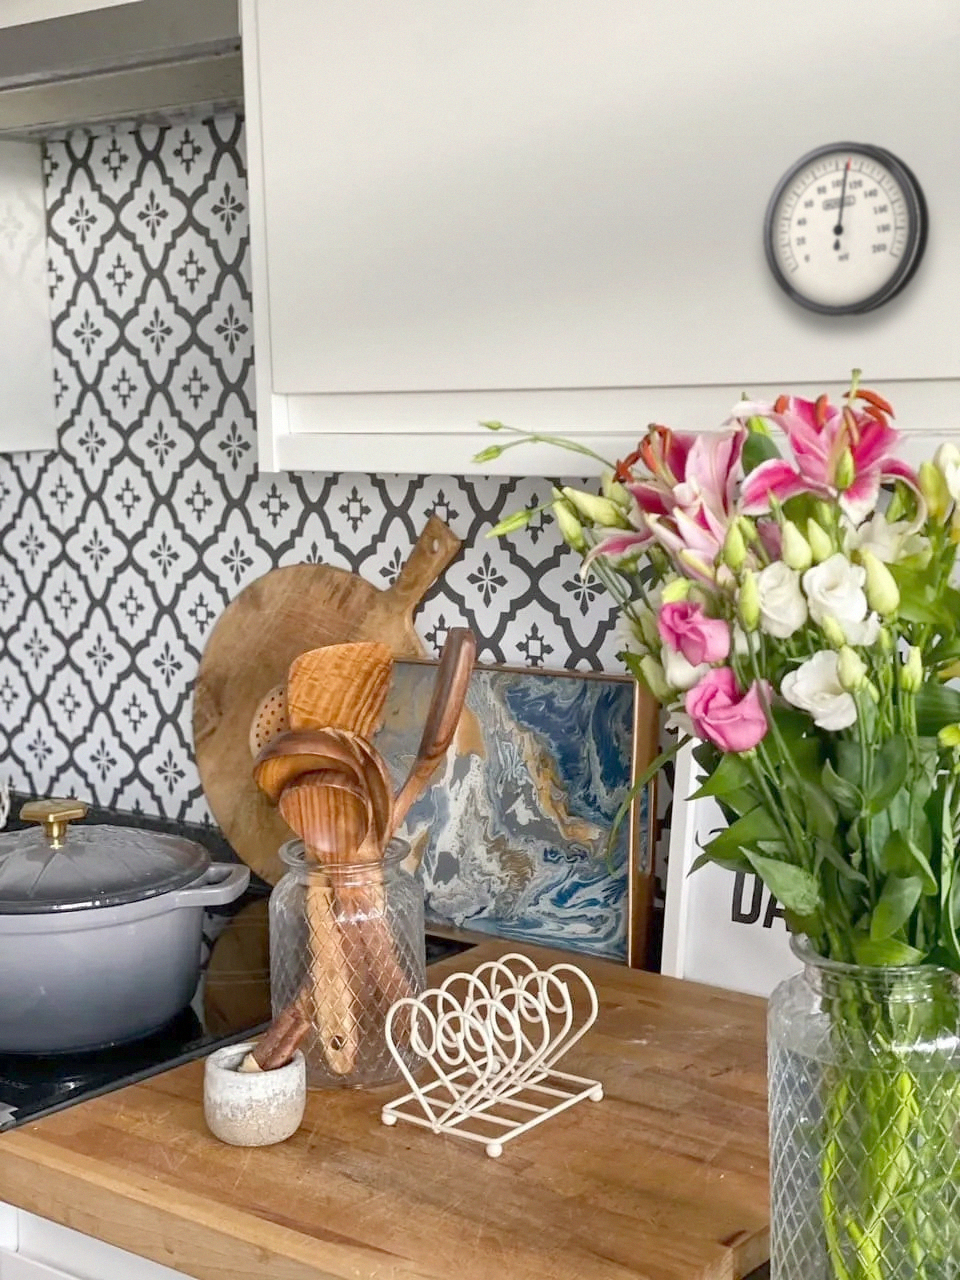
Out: value=110 unit=mV
